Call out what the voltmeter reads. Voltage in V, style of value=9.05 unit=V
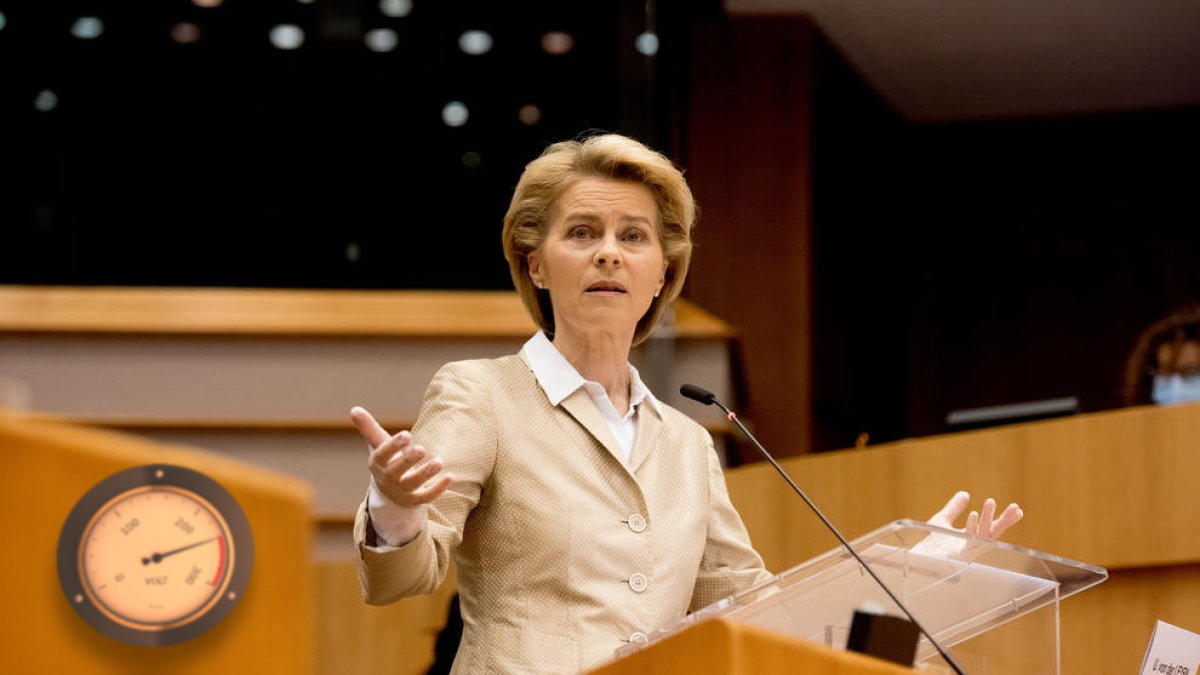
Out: value=240 unit=V
